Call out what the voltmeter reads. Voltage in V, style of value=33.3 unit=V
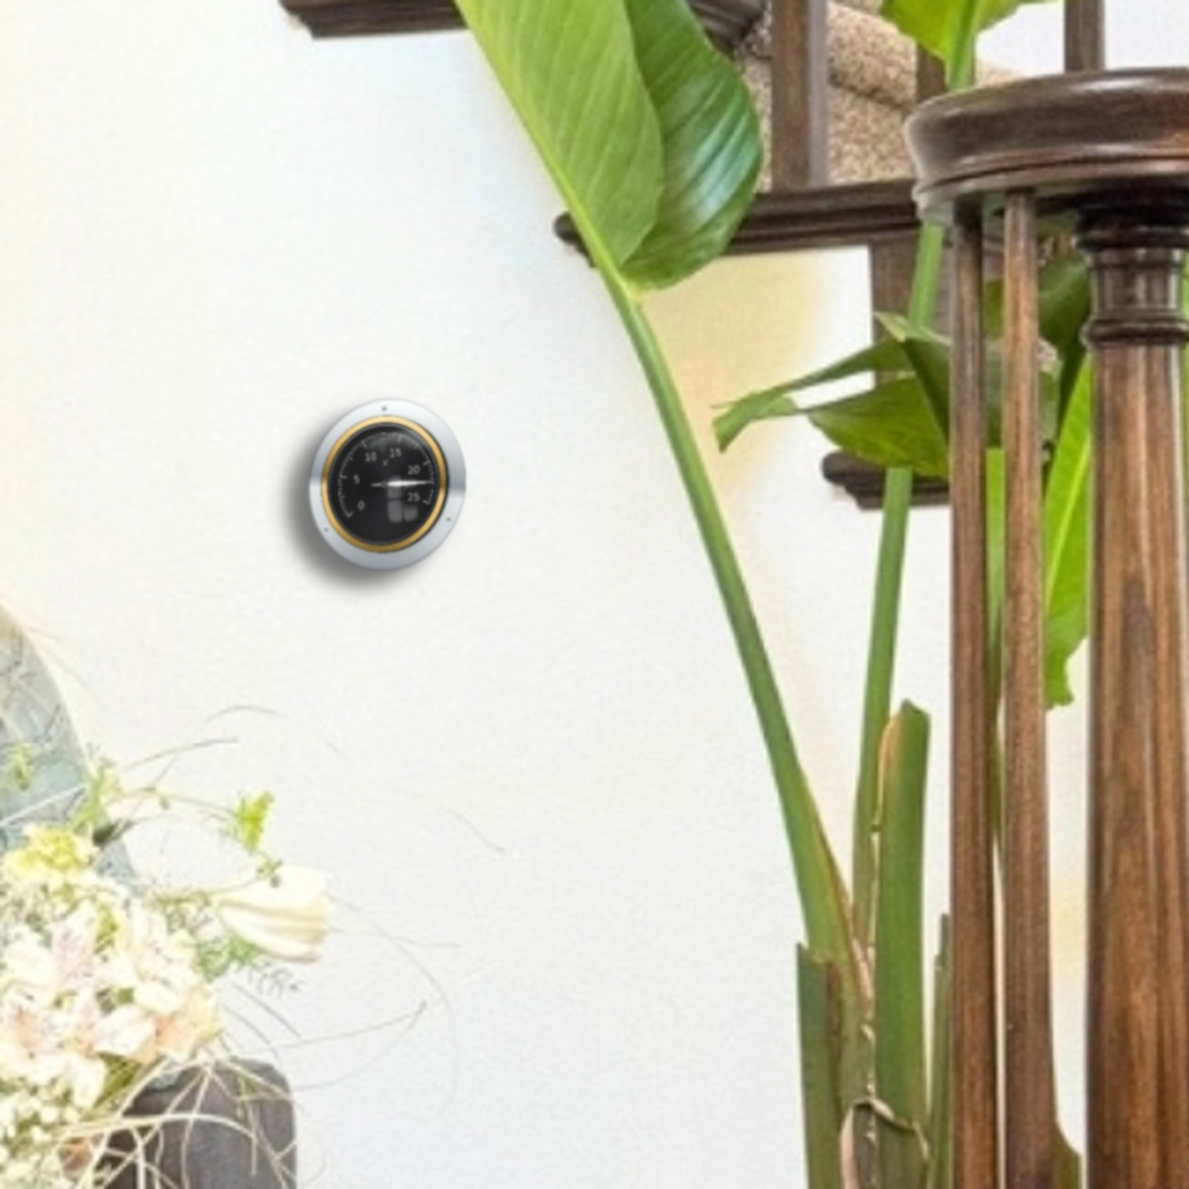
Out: value=22.5 unit=V
